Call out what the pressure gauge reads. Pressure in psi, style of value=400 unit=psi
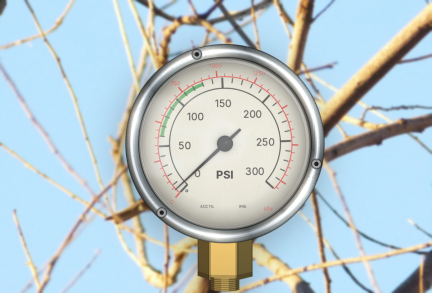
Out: value=5 unit=psi
